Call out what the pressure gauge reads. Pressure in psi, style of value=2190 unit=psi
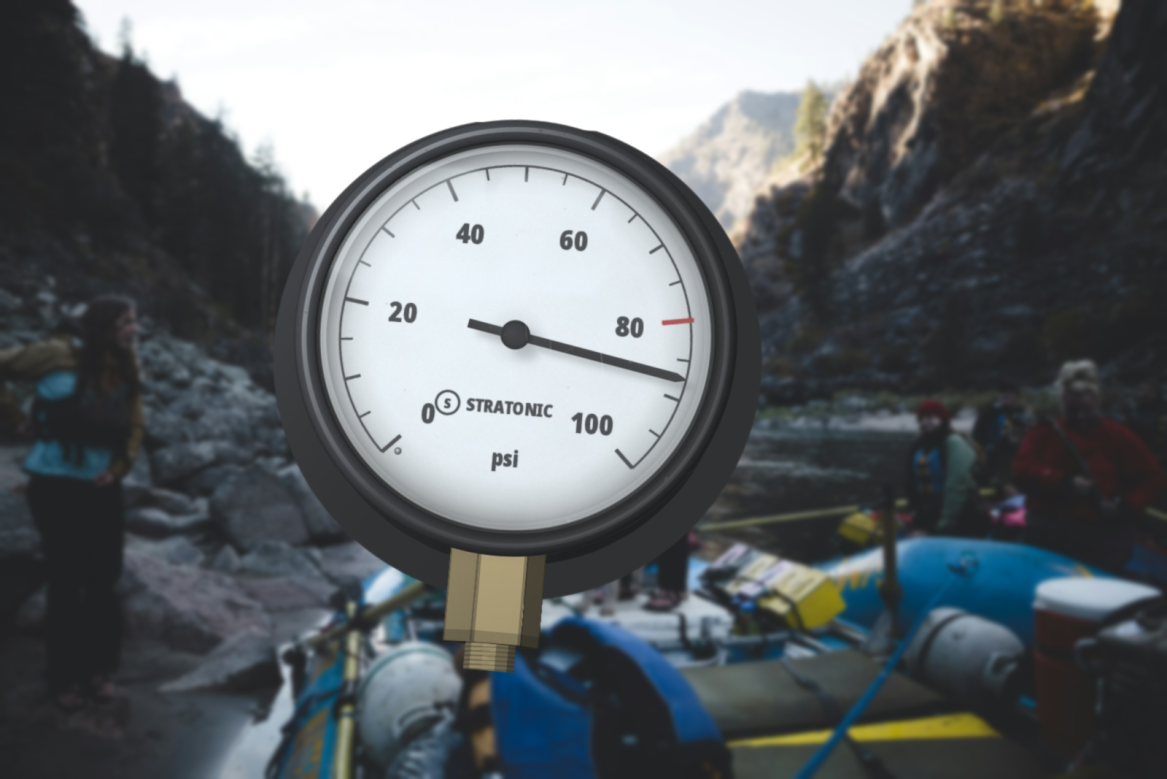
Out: value=87.5 unit=psi
